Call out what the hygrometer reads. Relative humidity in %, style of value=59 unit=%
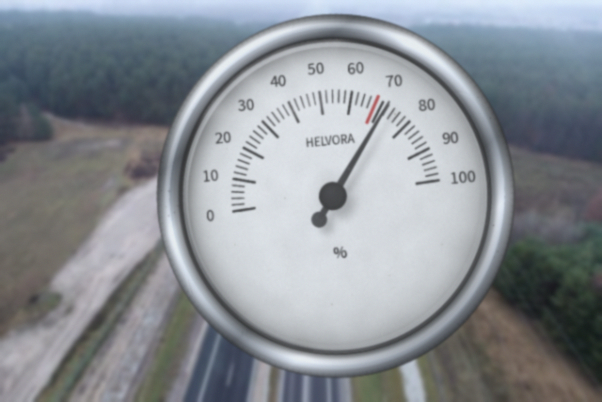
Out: value=72 unit=%
